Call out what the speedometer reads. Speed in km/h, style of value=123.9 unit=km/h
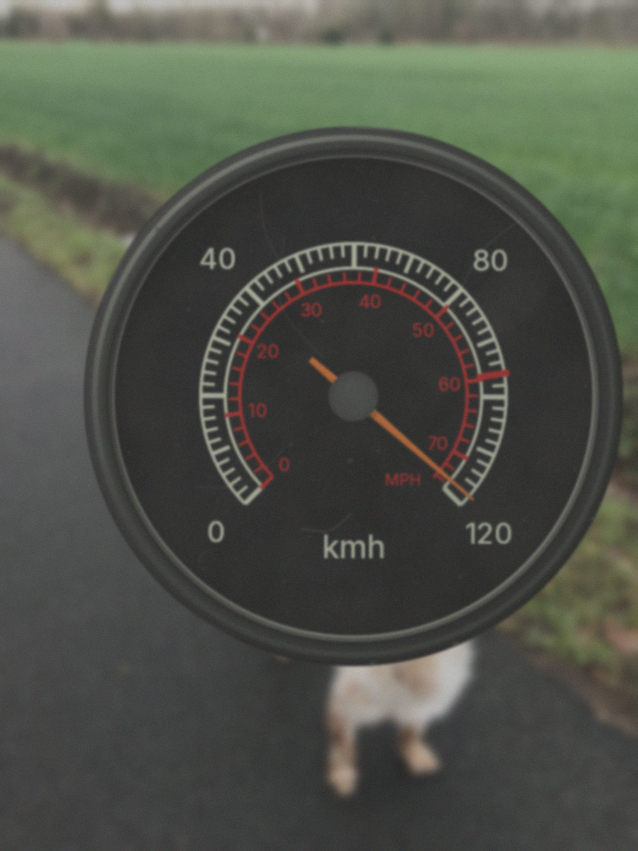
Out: value=118 unit=km/h
